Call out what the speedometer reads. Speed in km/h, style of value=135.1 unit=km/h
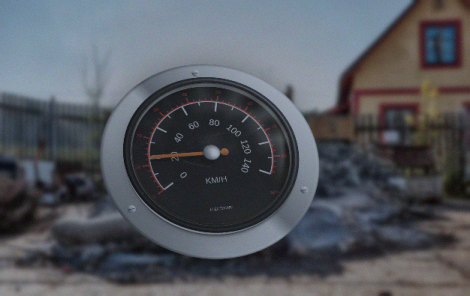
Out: value=20 unit=km/h
